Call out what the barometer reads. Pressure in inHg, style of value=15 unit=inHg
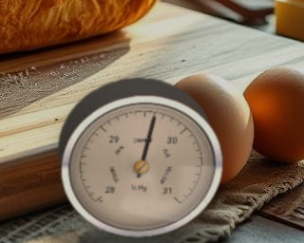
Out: value=29.6 unit=inHg
